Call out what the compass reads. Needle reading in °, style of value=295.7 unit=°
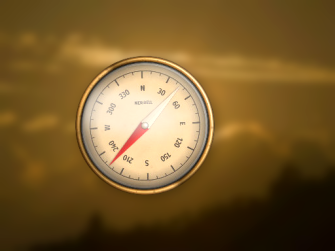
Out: value=225 unit=°
